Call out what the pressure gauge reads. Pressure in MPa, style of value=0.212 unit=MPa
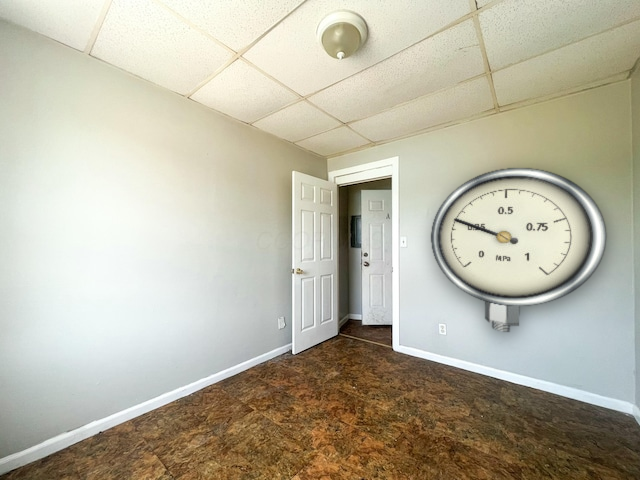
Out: value=0.25 unit=MPa
